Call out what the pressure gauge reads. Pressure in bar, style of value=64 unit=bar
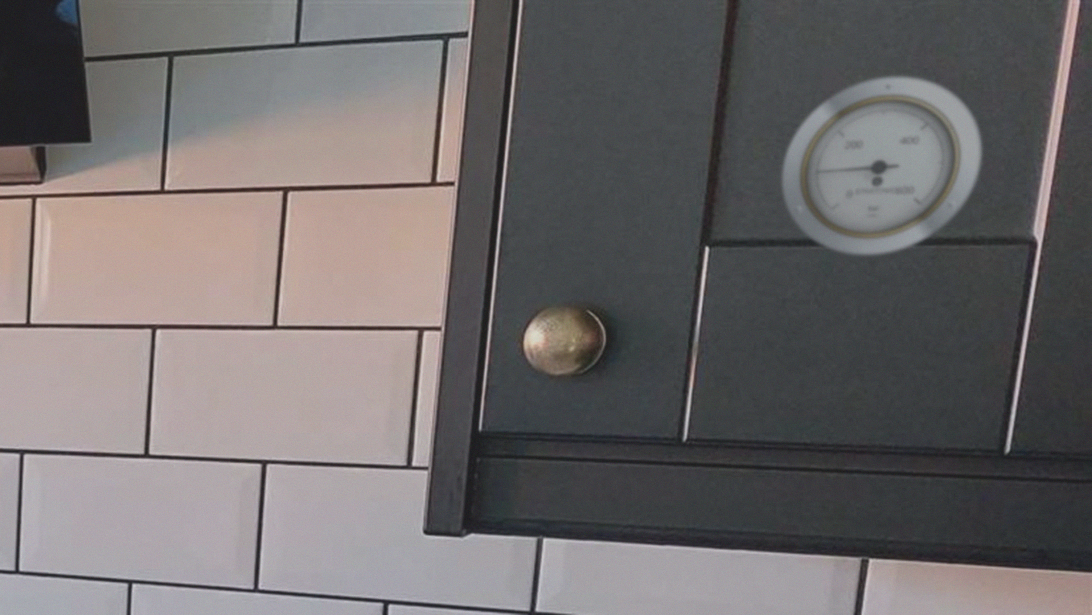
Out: value=100 unit=bar
